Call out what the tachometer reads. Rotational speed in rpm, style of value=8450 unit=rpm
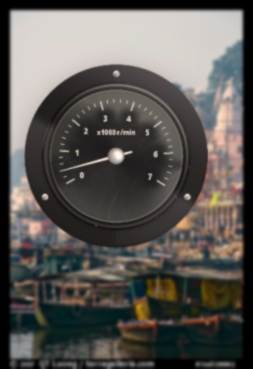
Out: value=400 unit=rpm
